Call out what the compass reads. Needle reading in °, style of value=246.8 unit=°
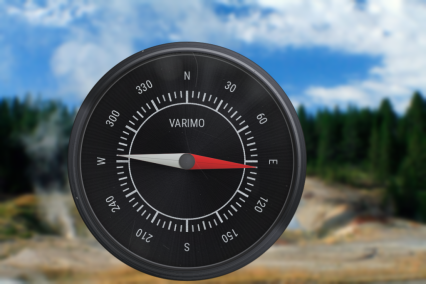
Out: value=95 unit=°
